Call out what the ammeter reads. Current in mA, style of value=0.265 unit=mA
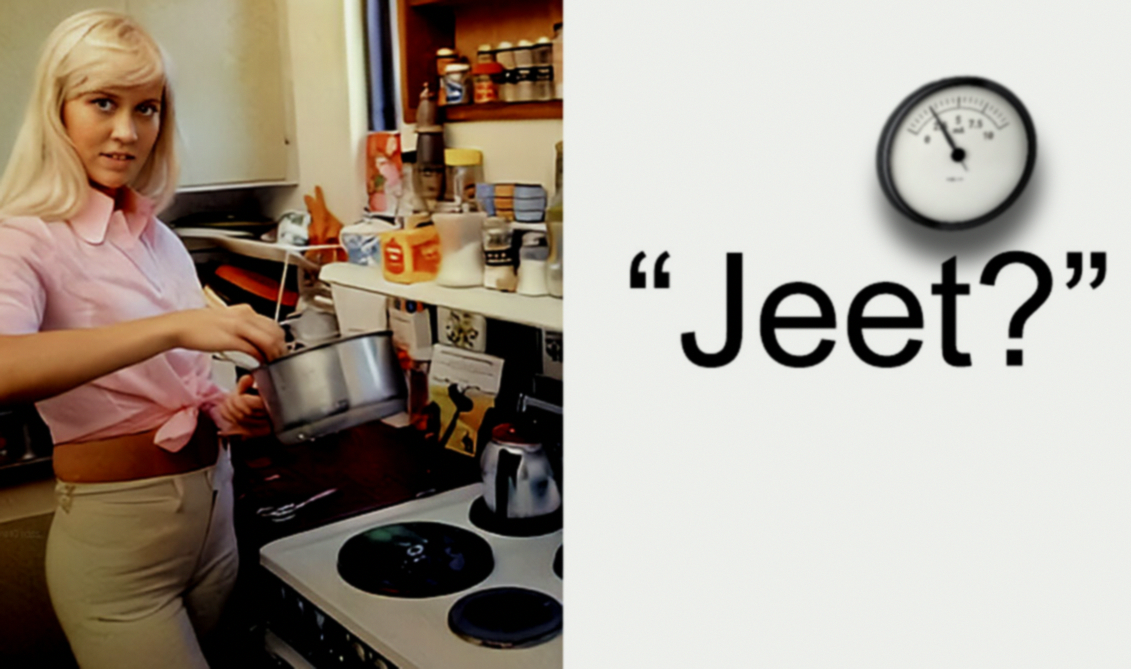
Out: value=2.5 unit=mA
